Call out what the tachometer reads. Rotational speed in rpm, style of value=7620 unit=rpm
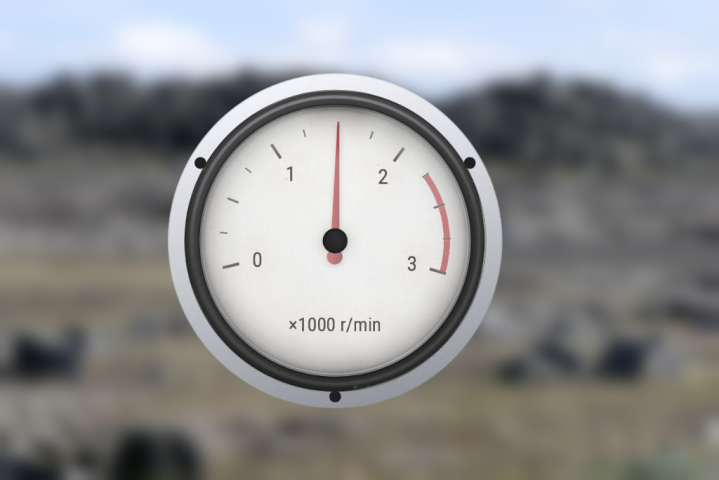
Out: value=1500 unit=rpm
